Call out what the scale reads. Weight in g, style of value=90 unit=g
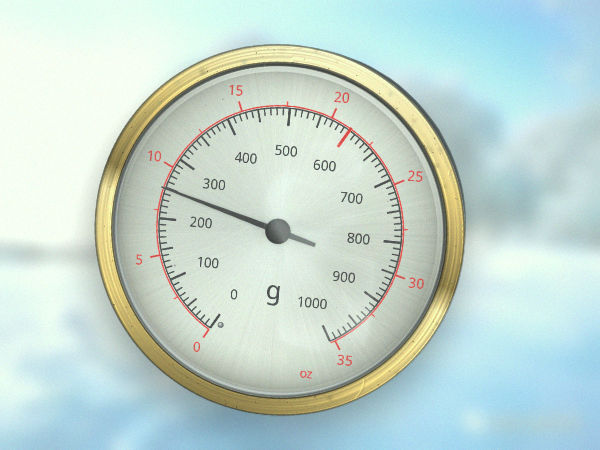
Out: value=250 unit=g
